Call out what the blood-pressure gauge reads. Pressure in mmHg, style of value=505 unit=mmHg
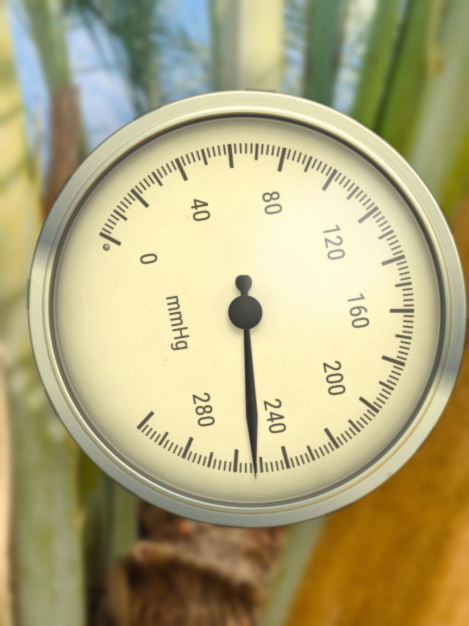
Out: value=252 unit=mmHg
